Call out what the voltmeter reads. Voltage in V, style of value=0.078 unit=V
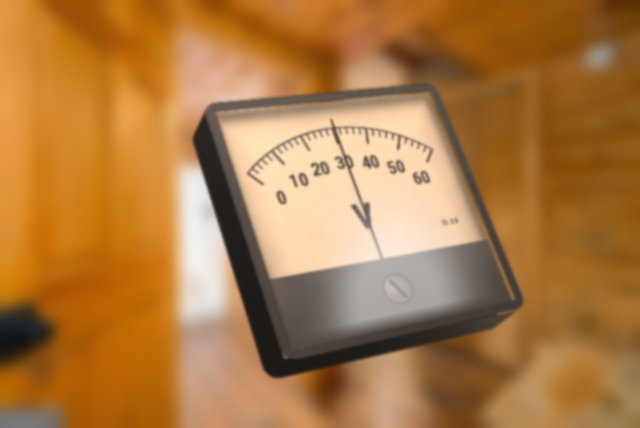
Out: value=30 unit=V
